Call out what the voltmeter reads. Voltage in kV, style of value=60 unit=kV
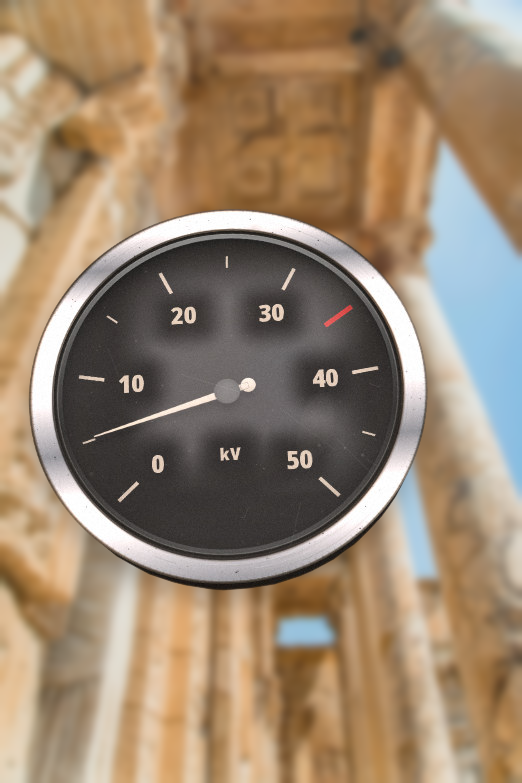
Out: value=5 unit=kV
